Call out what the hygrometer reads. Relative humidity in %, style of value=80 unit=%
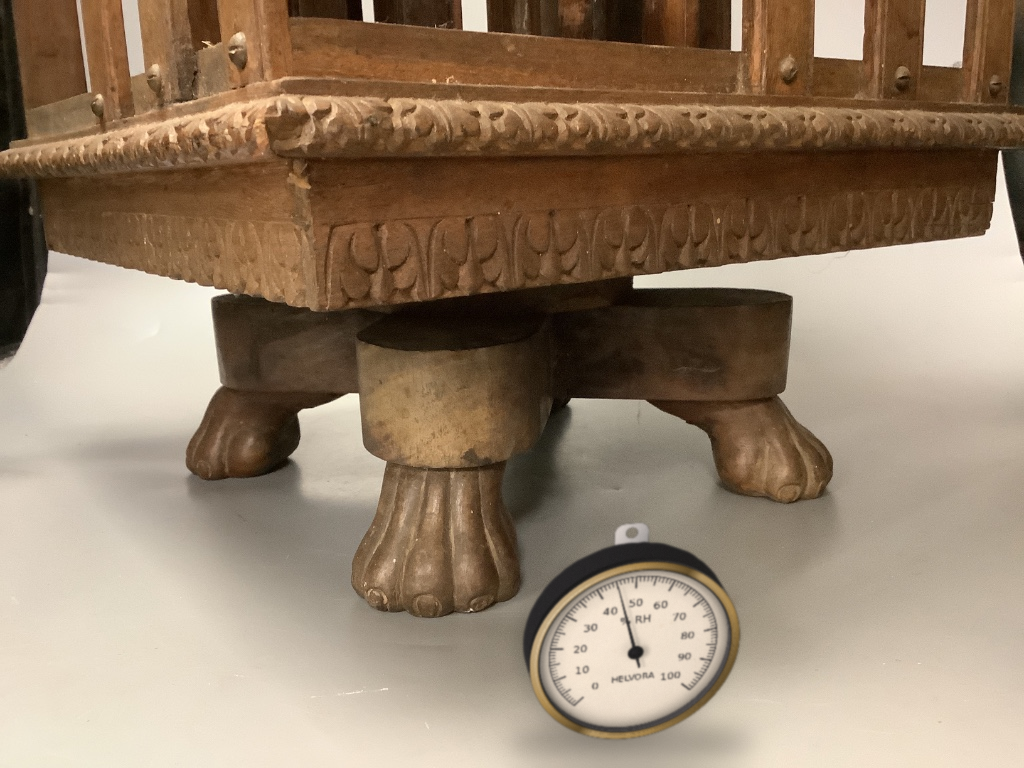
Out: value=45 unit=%
